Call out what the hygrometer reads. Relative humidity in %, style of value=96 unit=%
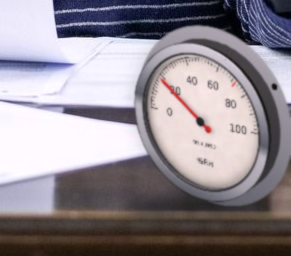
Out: value=20 unit=%
